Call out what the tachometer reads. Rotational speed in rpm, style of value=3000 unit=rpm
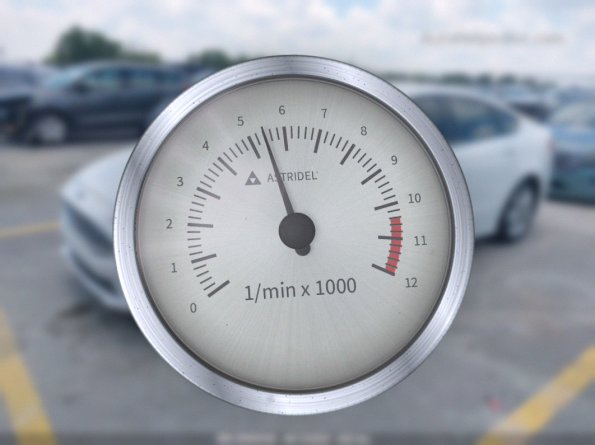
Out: value=5400 unit=rpm
